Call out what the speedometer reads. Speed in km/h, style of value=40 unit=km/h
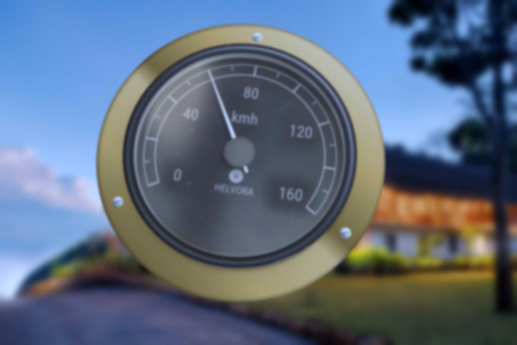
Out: value=60 unit=km/h
